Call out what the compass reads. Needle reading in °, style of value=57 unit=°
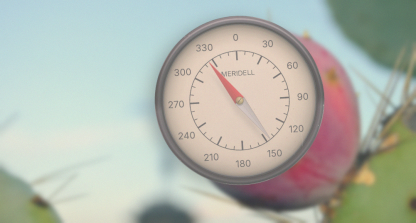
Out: value=325 unit=°
